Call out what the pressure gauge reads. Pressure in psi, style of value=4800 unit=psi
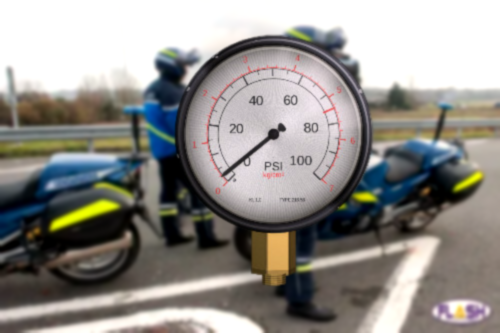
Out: value=2.5 unit=psi
